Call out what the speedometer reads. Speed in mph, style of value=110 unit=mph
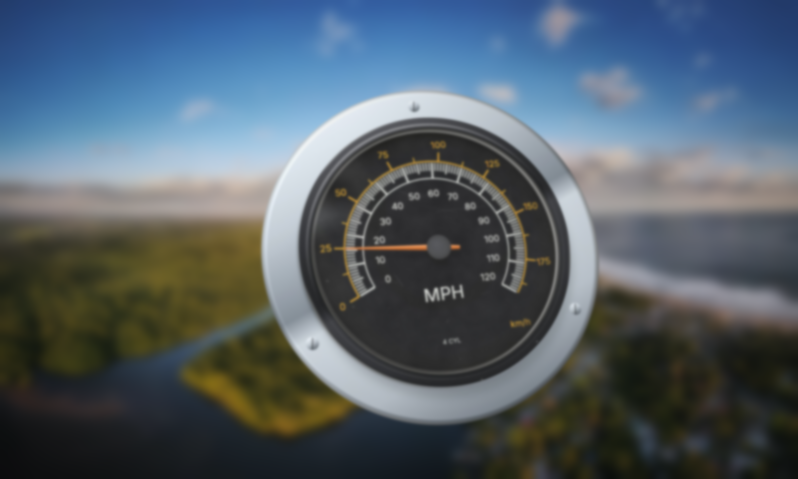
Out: value=15 unit=mph
